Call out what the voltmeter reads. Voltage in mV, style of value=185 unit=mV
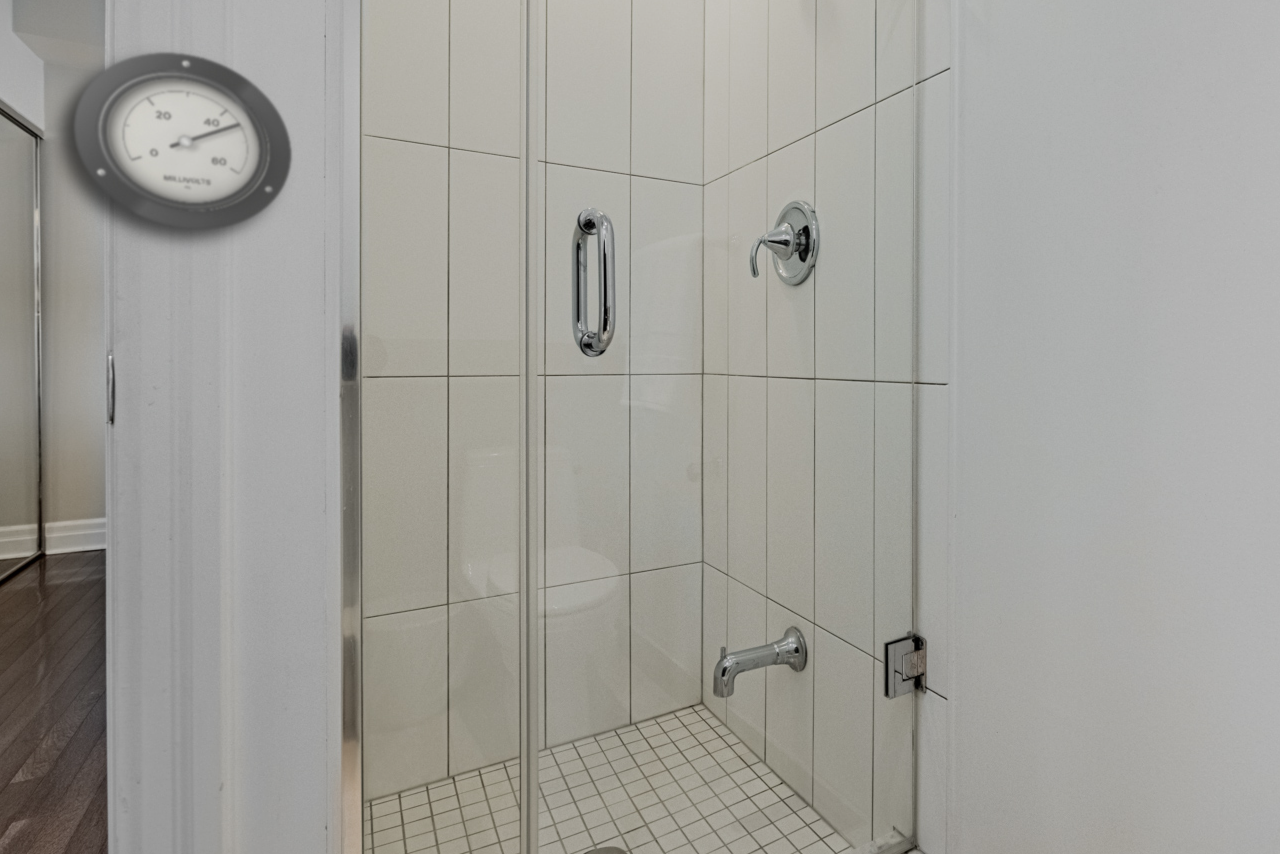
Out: value=45 unit=mV
